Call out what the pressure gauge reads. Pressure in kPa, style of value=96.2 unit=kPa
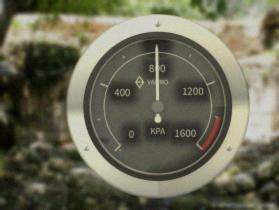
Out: value=800 unit=kPa
